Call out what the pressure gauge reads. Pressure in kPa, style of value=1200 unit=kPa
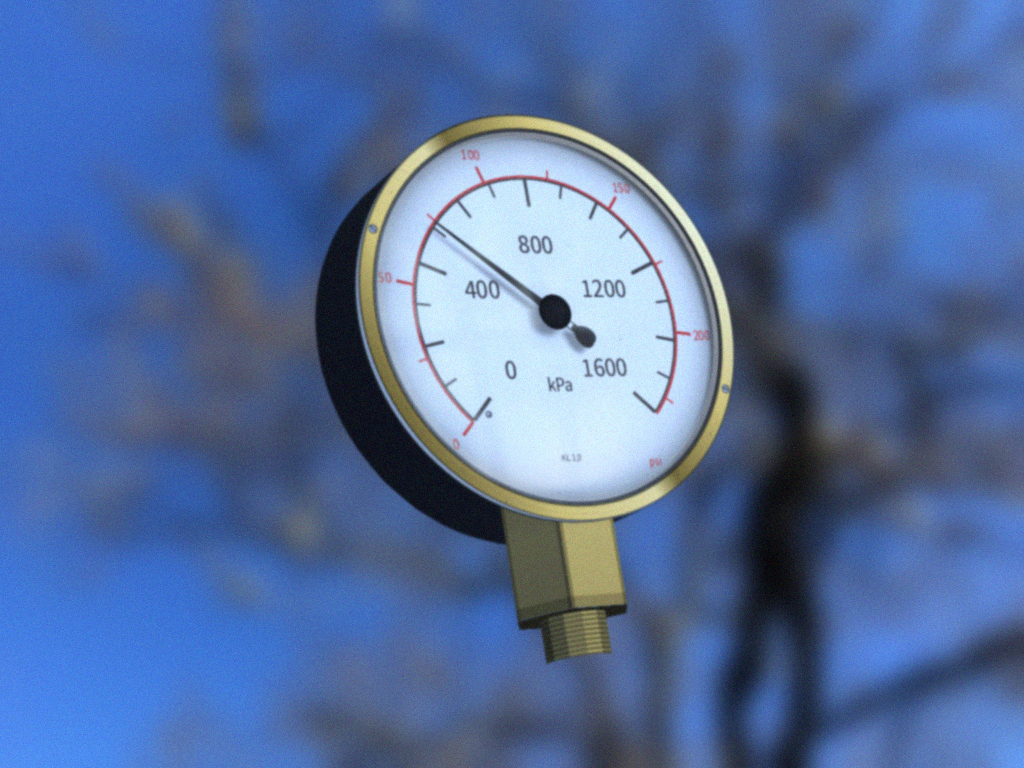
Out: value=500 unit=kPa
